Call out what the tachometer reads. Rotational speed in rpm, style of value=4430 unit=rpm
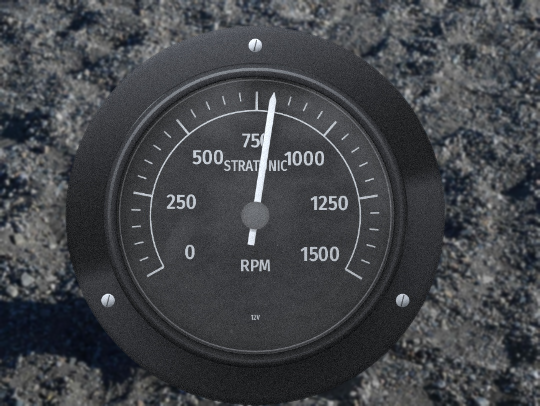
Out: value=800 unit=rpm
